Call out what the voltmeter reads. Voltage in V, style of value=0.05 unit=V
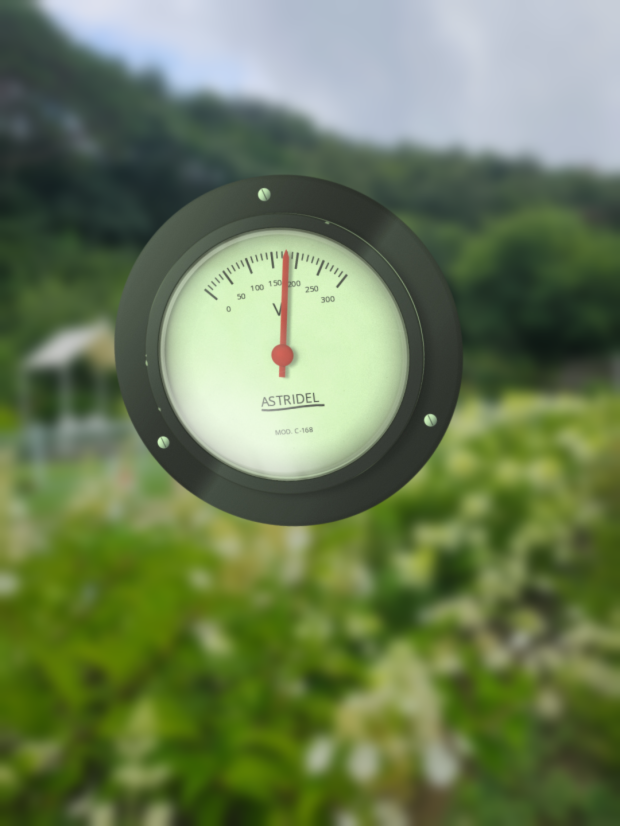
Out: value=180 unit=V
